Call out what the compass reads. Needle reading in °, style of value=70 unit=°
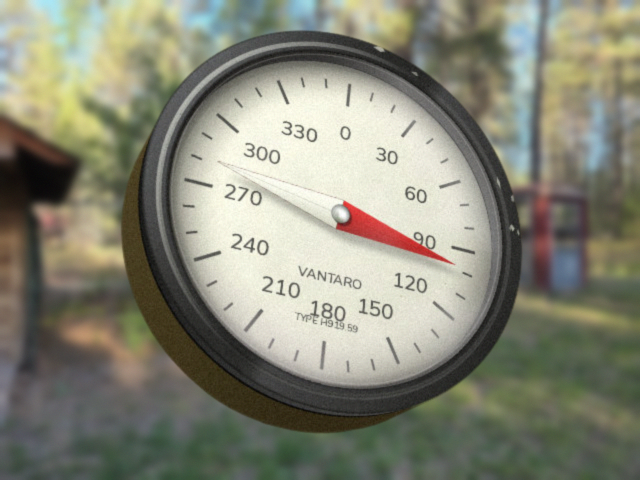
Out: value=100 unit=°
